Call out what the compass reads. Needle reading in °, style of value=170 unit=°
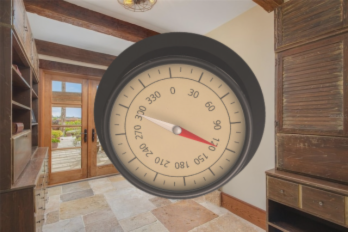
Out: value=120 unit=°
